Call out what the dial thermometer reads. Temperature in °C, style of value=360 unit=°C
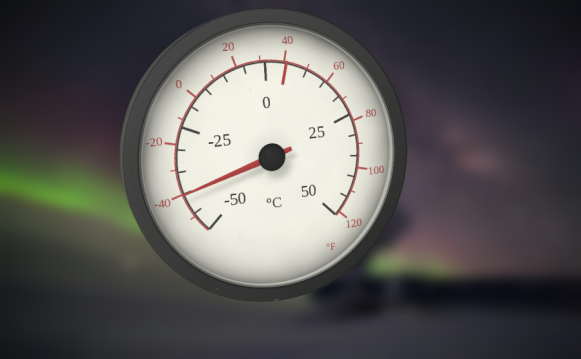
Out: value=-40 unit=°C
